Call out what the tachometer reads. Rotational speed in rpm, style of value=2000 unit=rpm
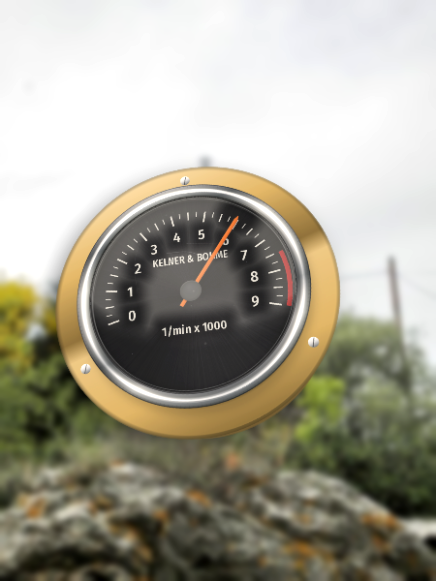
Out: value=6000 unit=rpm
